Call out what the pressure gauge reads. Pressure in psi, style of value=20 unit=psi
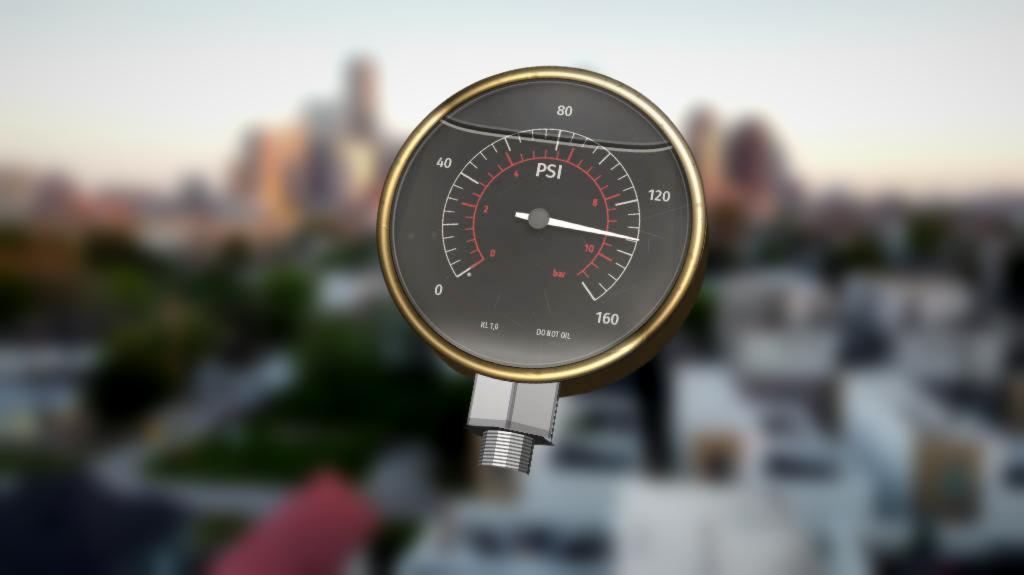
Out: value=135 unit=psi
